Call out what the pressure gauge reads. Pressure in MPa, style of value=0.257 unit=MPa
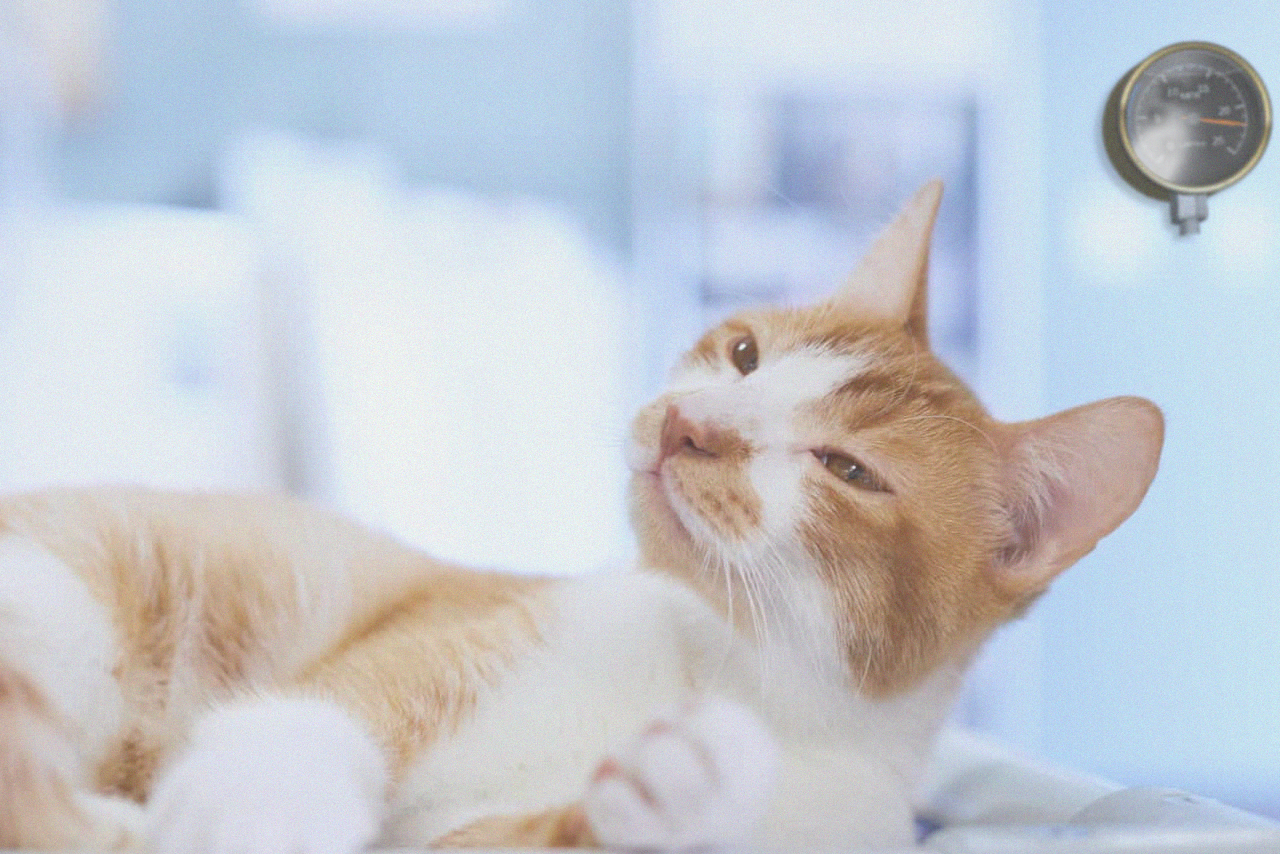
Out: value=22 unit=MPa
